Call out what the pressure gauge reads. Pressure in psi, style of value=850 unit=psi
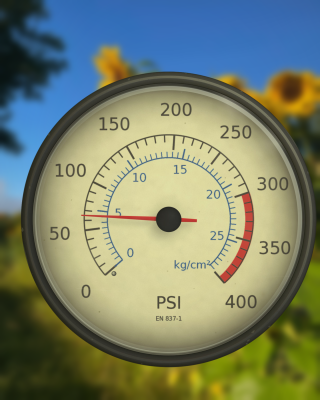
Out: value=65 unit=psi
